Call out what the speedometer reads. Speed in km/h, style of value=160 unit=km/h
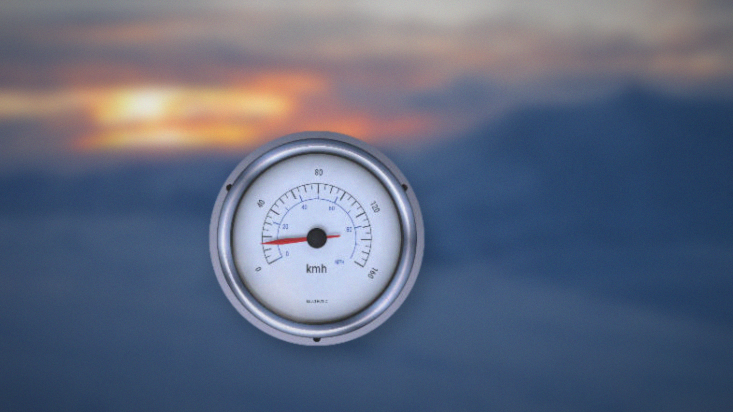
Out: value=15 unit=km/h
